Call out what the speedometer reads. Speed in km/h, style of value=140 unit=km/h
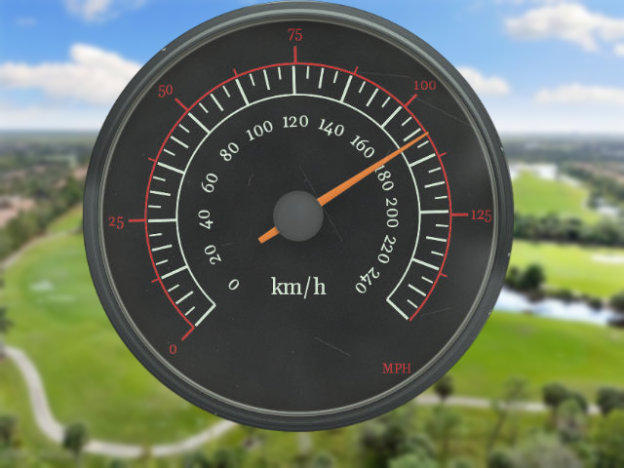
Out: value=172.5 unit=km/h
